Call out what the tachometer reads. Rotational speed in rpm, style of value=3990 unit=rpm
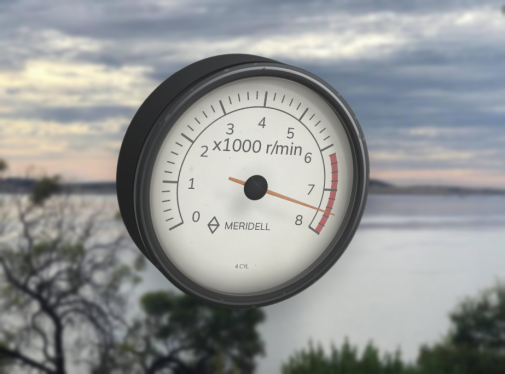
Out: value=7500 unit=rpm
